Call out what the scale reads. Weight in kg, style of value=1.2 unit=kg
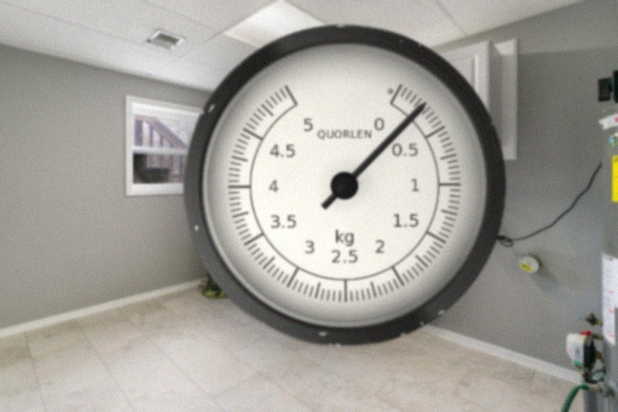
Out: value=0.25 unit=kg
